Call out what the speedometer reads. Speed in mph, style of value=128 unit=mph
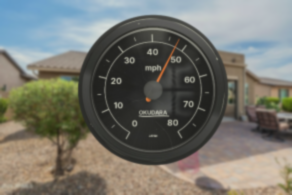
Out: value=47.5 unit=mph
